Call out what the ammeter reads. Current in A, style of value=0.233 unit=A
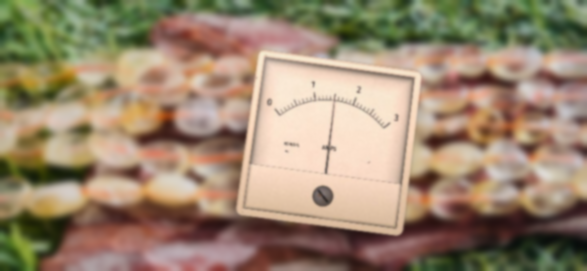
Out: value=1.5 unit=A
